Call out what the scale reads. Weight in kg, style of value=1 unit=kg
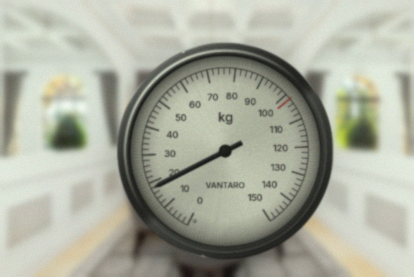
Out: value=18 unit=kg
